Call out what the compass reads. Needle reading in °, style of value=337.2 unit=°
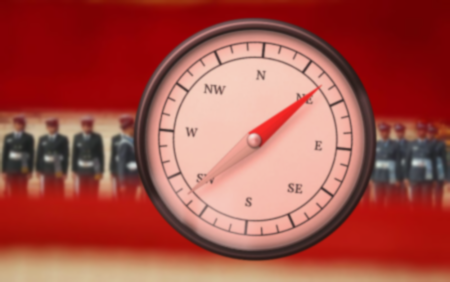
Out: value=45 unit=°
